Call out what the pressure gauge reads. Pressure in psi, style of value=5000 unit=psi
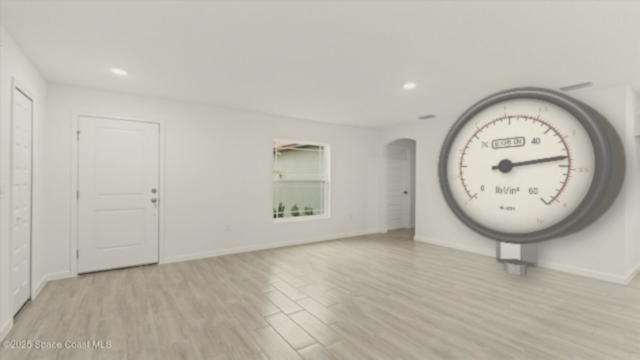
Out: value=48 unit=psi
